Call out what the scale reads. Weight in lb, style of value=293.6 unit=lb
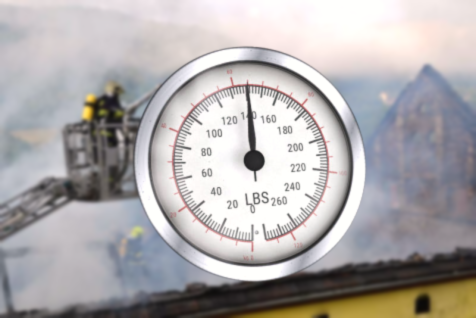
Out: value=140 unit=lb
